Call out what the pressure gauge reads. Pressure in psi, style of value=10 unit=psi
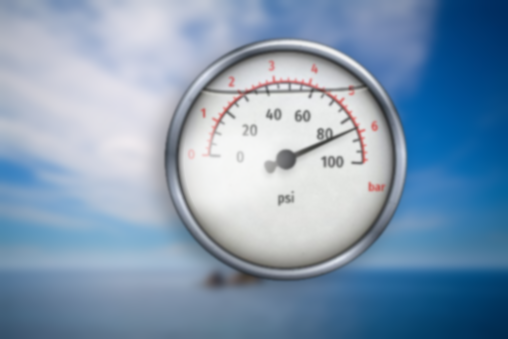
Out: value=85 unit=psi
